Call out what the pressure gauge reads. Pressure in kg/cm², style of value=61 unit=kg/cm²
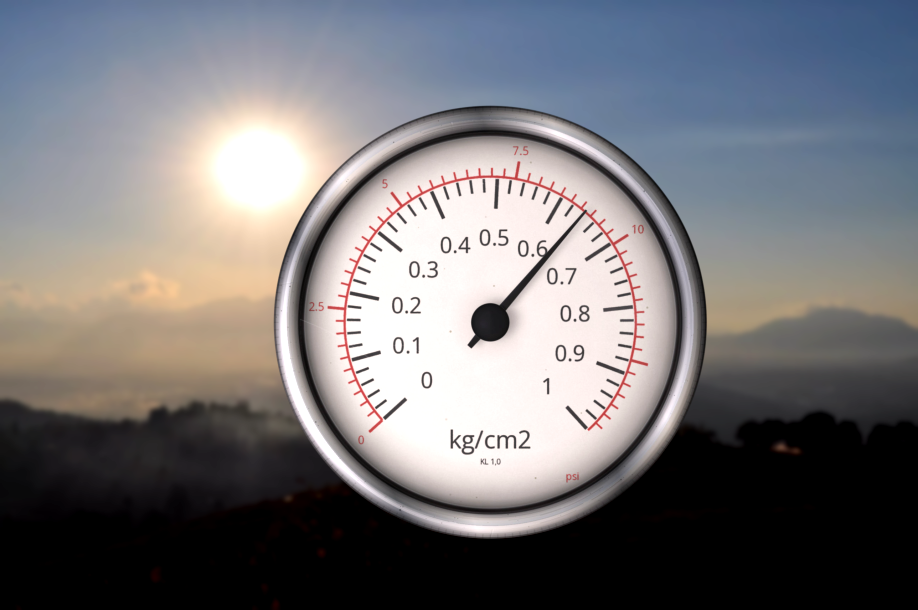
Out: value=0.64 unit=kg/cm²
